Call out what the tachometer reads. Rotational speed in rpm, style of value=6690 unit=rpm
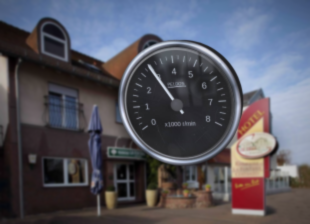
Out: value=3000 unit=rpm
